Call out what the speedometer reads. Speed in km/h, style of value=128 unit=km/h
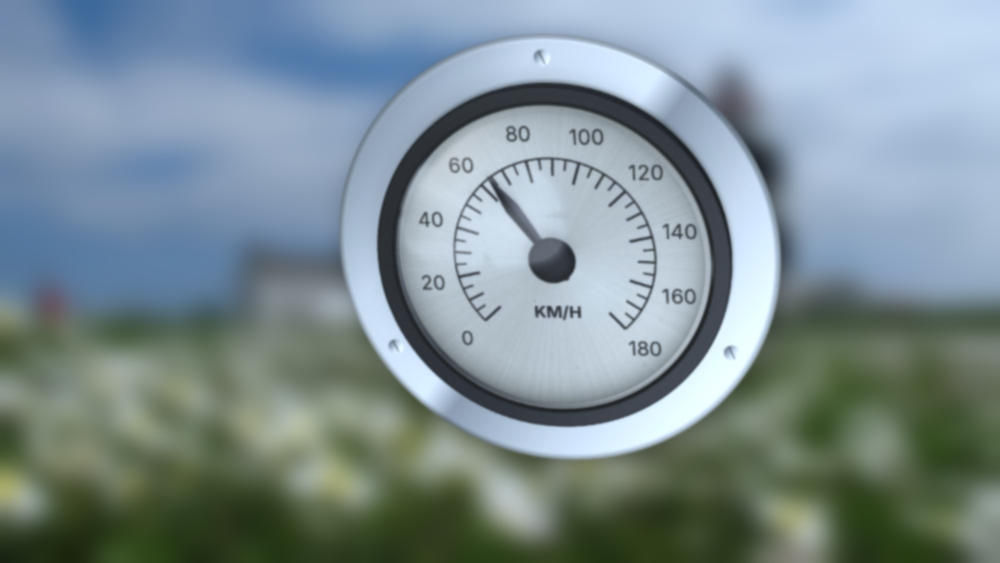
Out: value=65 unit=km/h
